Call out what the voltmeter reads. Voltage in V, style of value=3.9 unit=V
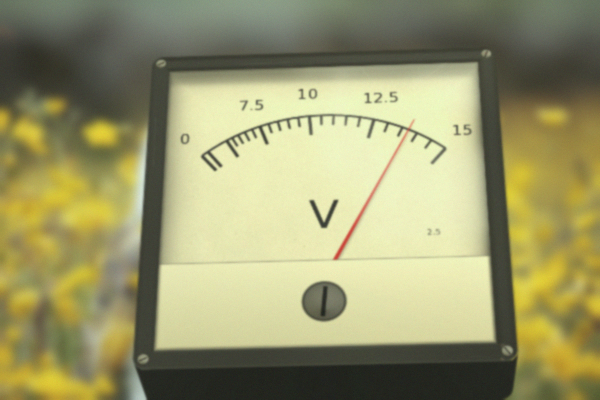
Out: value=13.75 unit=V
